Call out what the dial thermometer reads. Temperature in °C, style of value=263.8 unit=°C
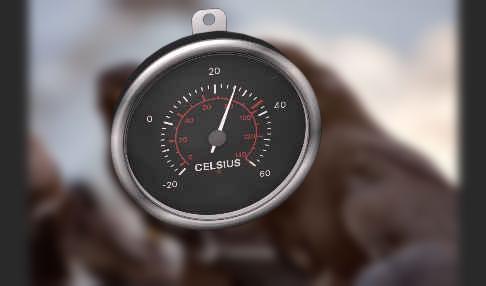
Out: value=26 unit=°C
